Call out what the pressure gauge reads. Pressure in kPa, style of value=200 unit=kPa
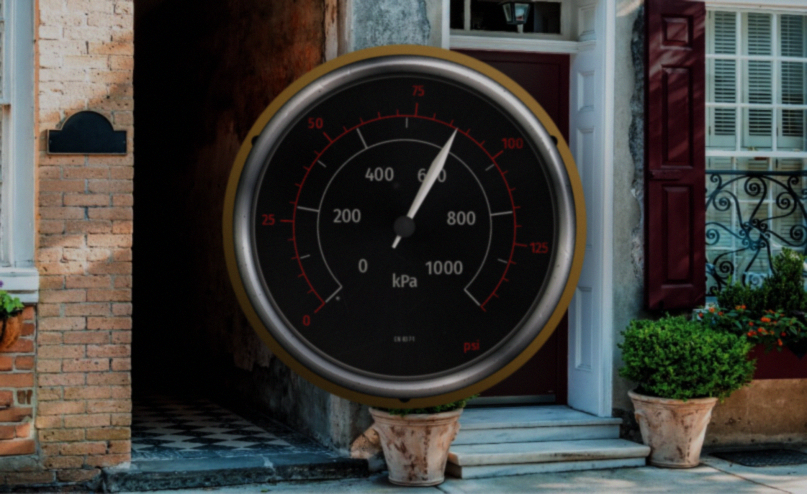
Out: value=600 unit=kPa
